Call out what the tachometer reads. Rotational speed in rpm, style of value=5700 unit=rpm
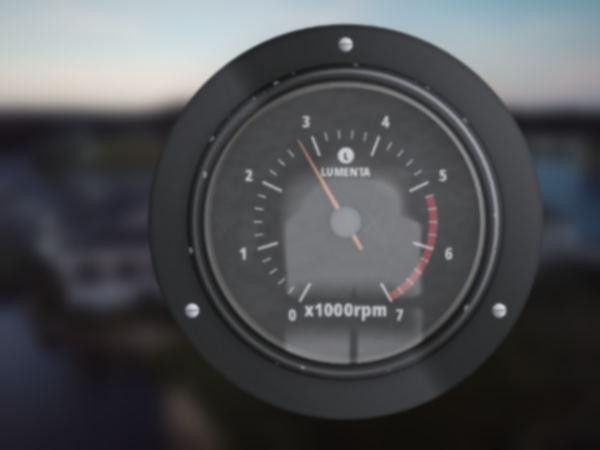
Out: value=2800 unit=rpm
